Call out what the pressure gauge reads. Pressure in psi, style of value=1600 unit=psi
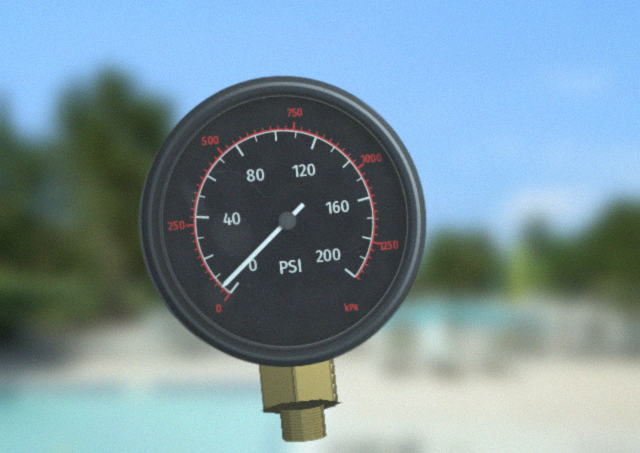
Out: value=5 unit=psi
